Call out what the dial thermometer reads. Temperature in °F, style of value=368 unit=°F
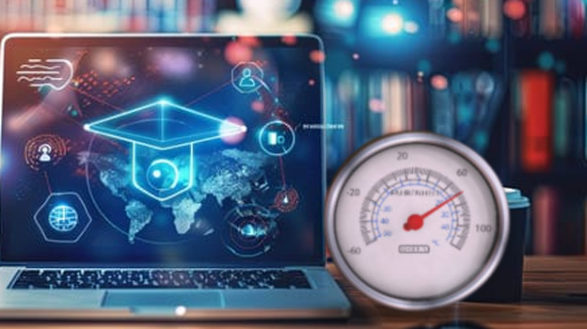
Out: value=70 unit=°F
